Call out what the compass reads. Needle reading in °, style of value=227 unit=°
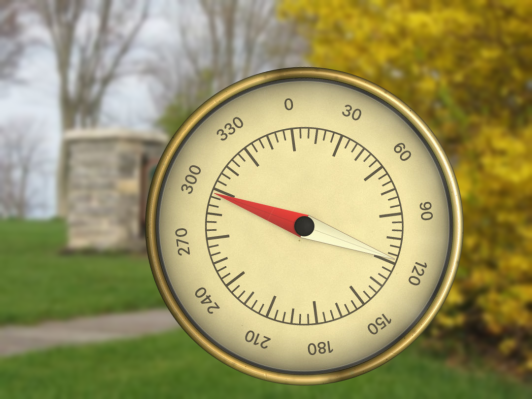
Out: value=297.5 unit=°
